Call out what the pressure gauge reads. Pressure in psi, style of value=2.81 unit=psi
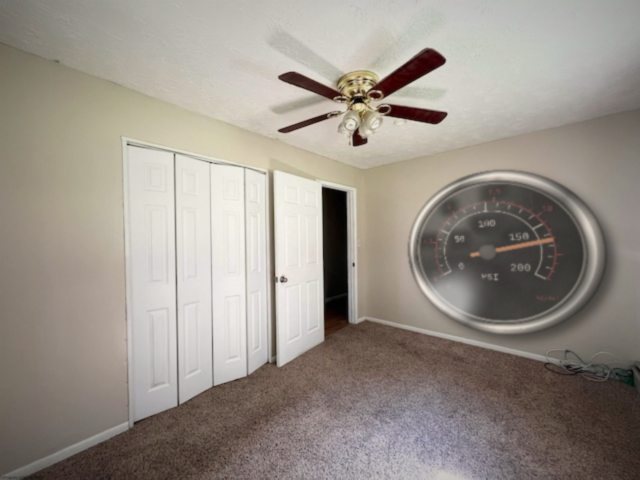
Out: value=165 unit=psi
